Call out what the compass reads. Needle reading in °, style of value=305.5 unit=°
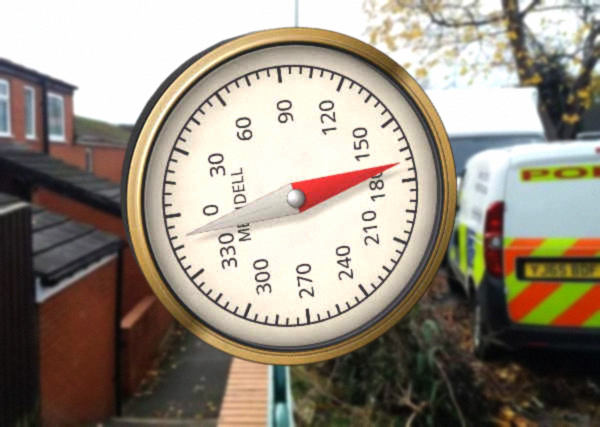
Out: value=170 unit=°
